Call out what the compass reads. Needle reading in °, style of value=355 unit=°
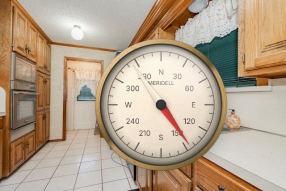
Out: value=145 unit=°
